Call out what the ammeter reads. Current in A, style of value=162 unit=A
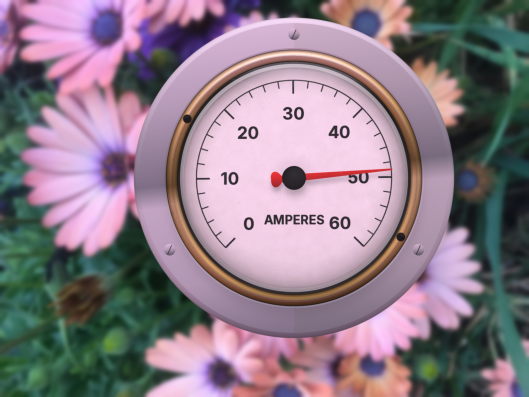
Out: value=49 unit=A
